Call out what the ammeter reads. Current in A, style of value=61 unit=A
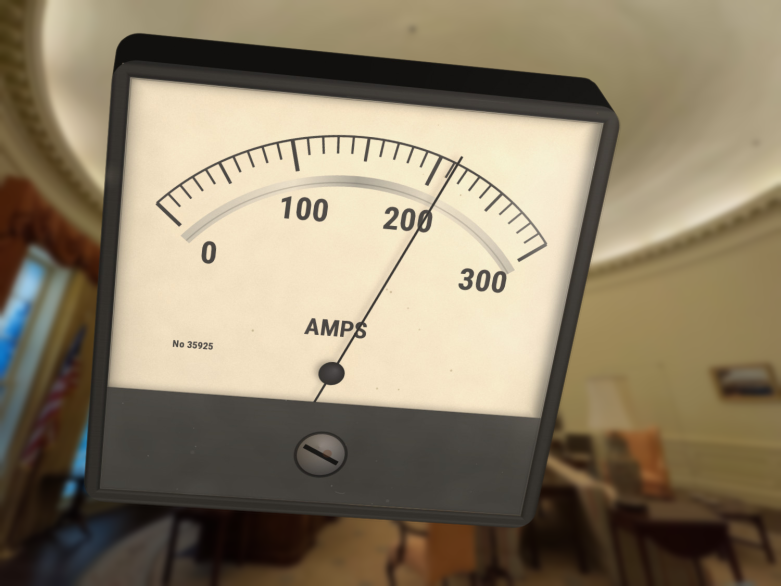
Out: value=210 unit=A
